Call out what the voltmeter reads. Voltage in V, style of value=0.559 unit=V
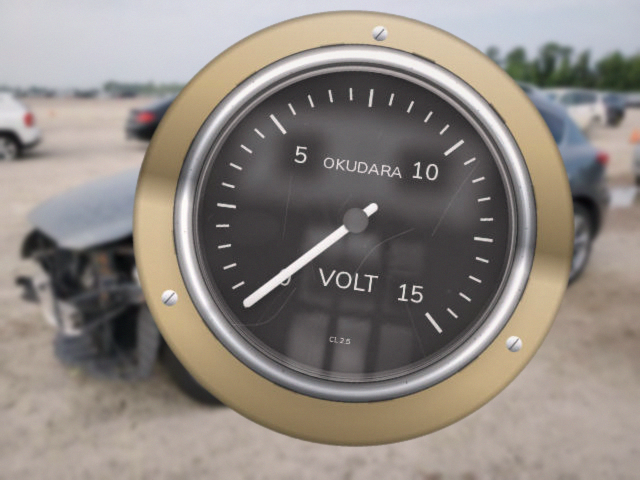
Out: value=0 unit=V
